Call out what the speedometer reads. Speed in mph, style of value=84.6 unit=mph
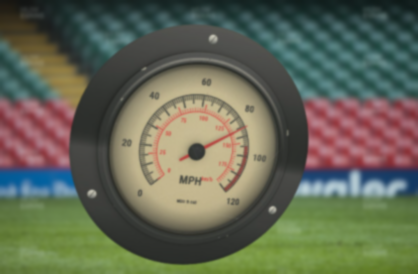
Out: value=85 unit=mph
